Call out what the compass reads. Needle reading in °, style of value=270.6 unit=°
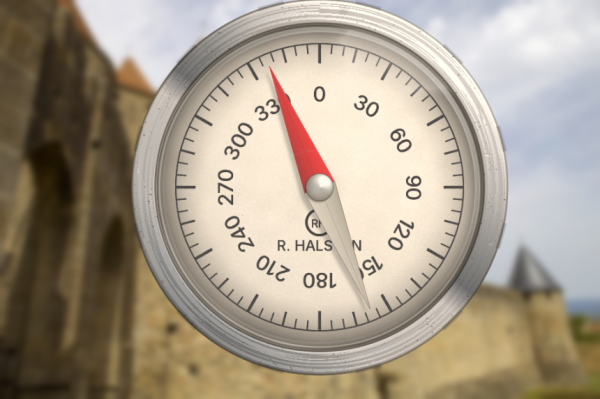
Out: value=337.5 unit=°
